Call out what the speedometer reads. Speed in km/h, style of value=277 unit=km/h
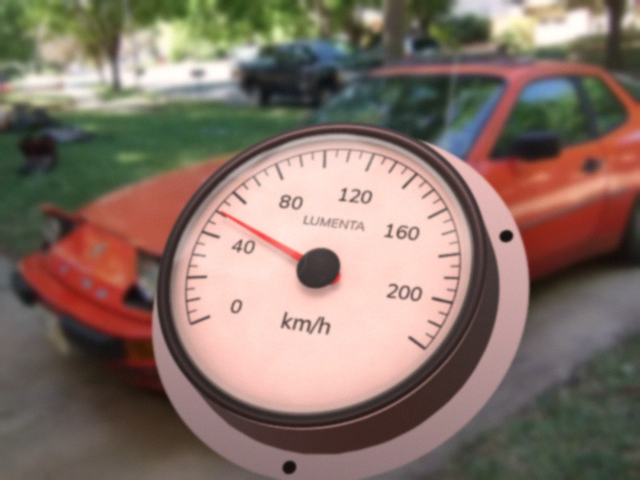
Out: value=50 unit=km/h
